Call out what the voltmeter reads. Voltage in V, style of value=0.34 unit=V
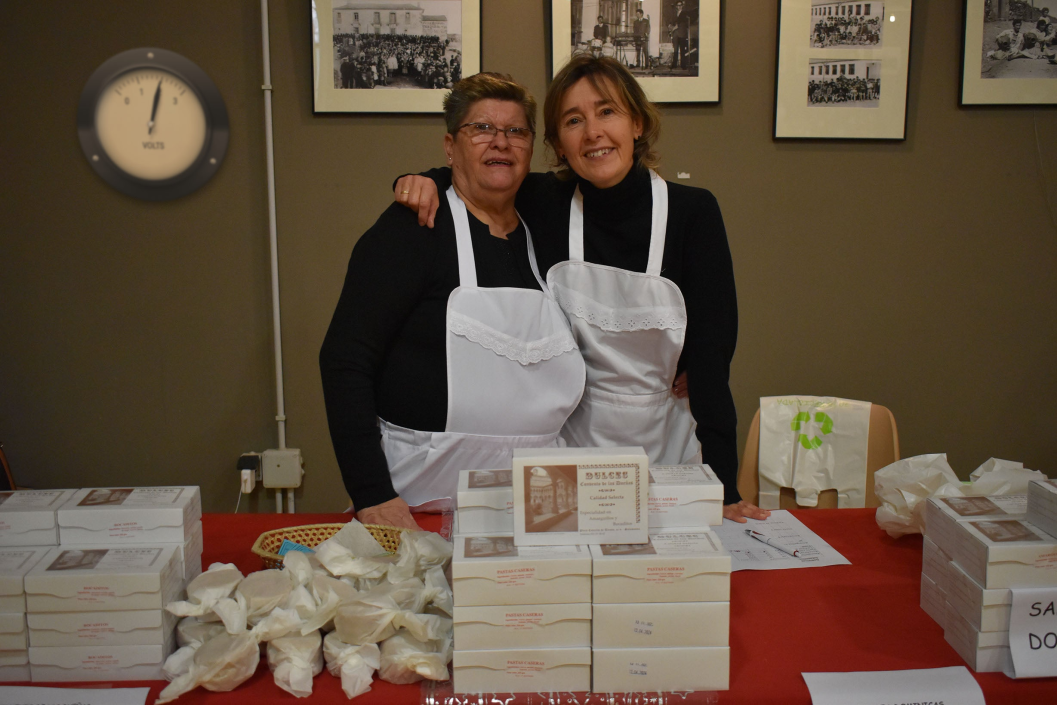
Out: value=2 unit=V
